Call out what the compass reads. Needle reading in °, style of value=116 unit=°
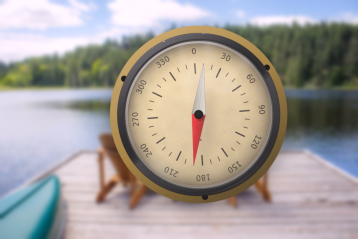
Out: value=190 unit=°
